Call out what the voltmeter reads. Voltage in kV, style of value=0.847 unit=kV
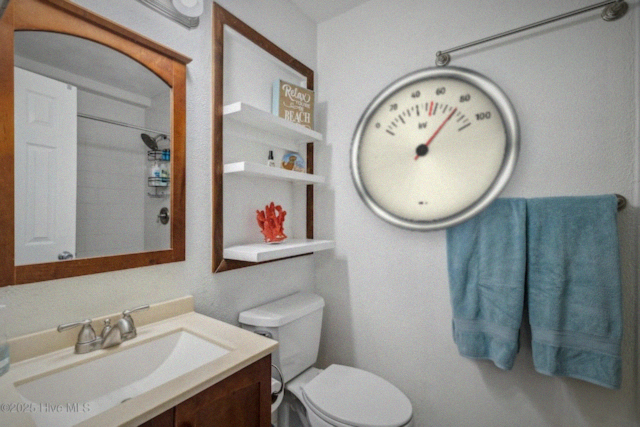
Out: value=80 unit=kV
